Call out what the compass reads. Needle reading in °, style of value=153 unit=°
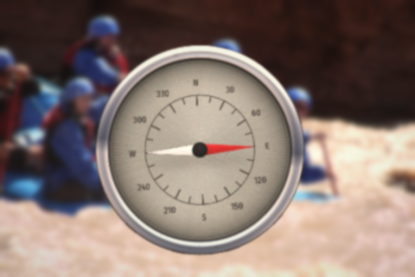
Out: value=90 unit=°
